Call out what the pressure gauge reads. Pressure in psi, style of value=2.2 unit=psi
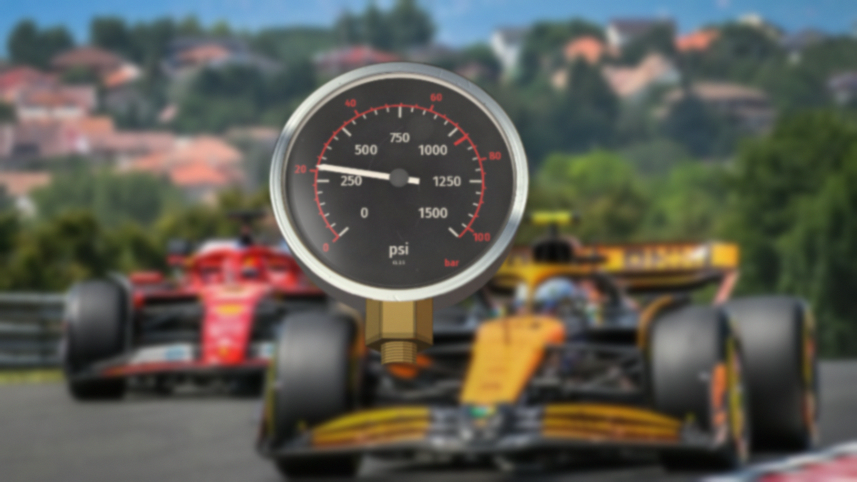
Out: value=300 unit=psi
